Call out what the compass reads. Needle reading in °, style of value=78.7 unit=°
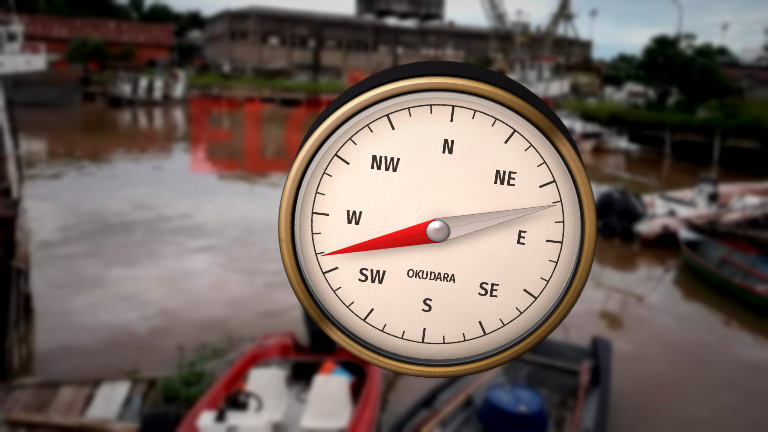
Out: value=250 unit=°
